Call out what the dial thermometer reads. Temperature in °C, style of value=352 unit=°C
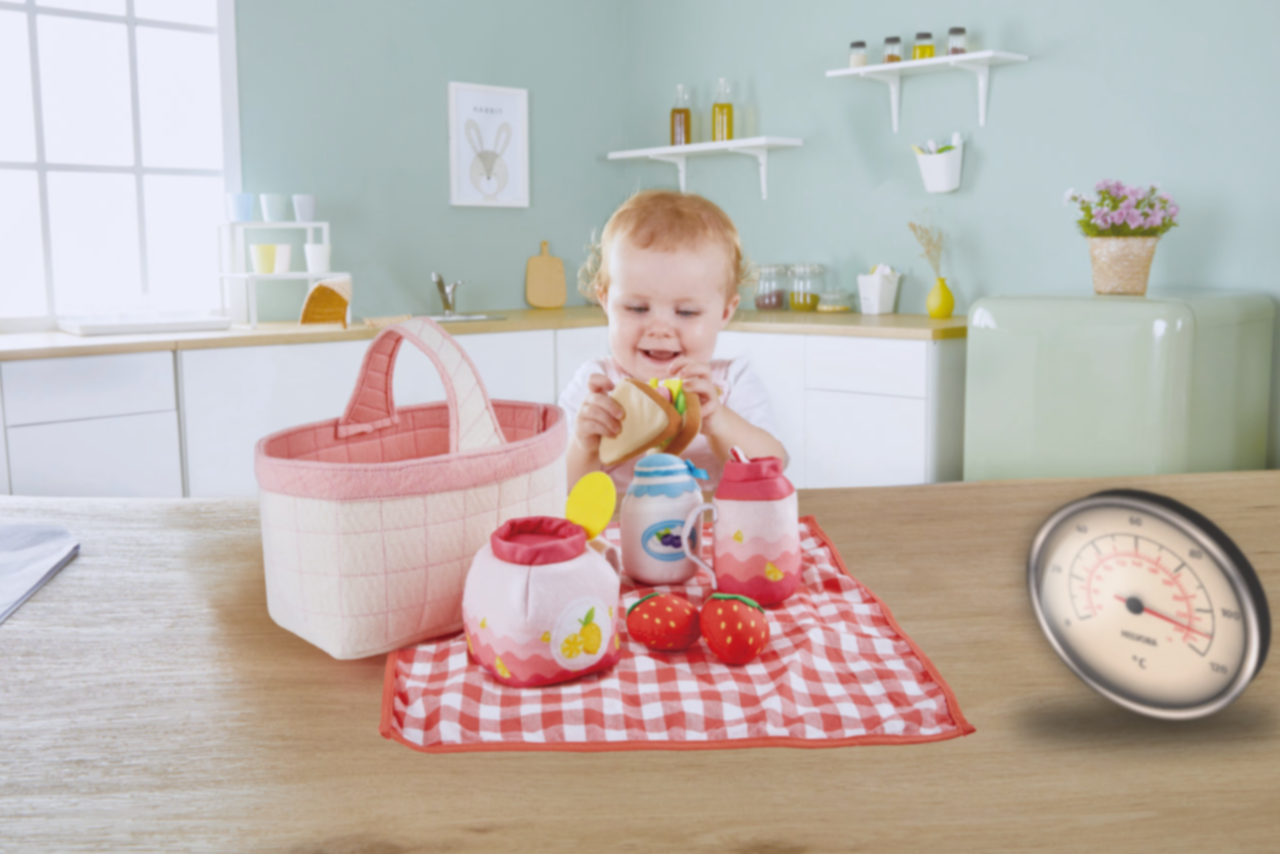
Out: value=110 unit=°C
